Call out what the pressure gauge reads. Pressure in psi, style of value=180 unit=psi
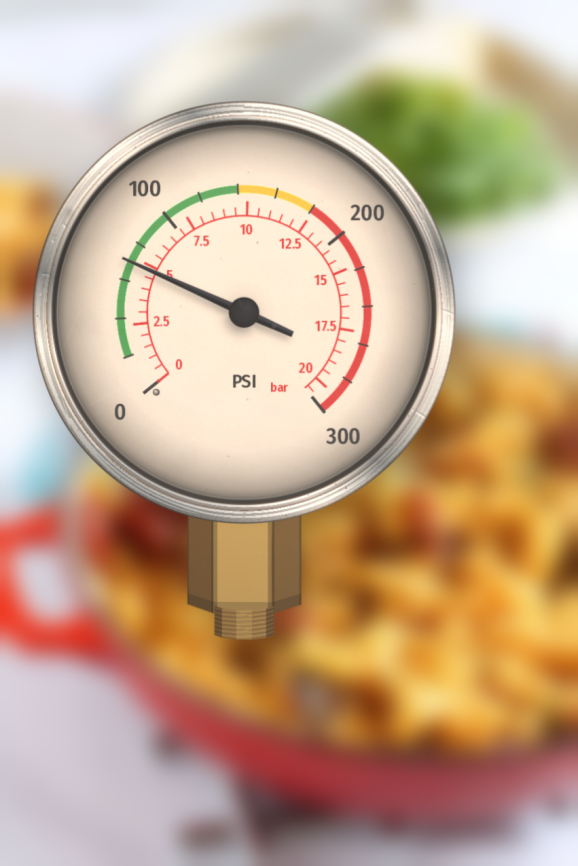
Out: value=70 unit=psi
